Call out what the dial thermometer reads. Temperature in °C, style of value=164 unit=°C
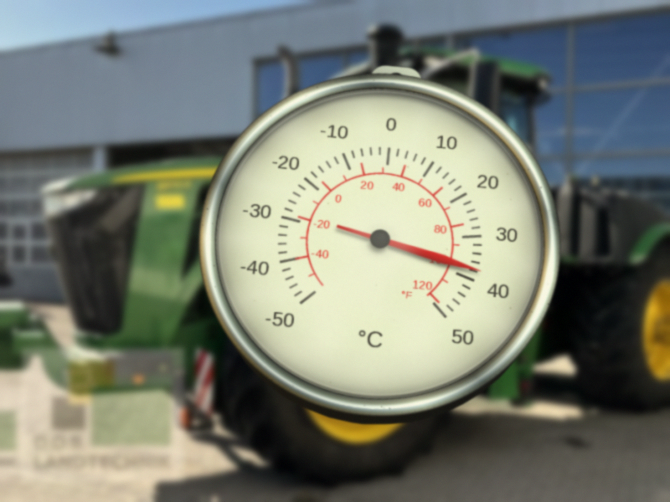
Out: value=38 unit=°C
